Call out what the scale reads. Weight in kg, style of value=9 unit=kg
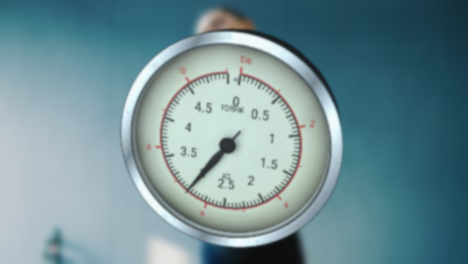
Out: value=3 unit=kg
